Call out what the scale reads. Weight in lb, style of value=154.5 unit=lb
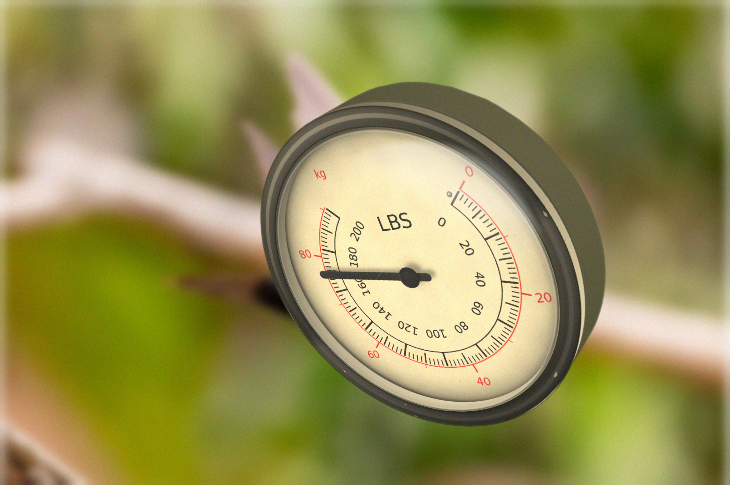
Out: value=170 unit=lb
